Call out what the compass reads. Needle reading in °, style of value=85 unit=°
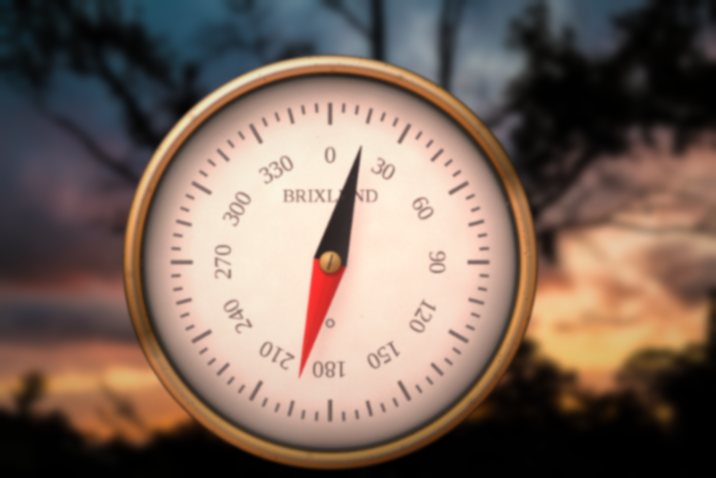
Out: value=195 unit=°
